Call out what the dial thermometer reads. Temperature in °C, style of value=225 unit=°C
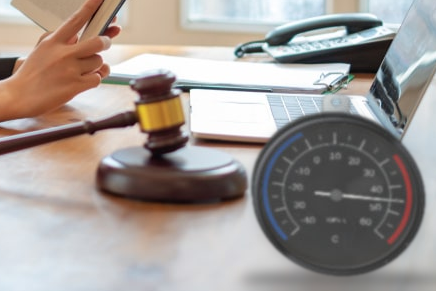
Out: value=45 unit=°C
